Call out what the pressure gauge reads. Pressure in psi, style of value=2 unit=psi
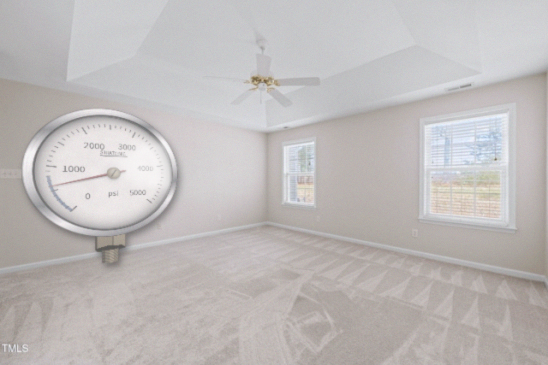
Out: value=600 unit=psi
